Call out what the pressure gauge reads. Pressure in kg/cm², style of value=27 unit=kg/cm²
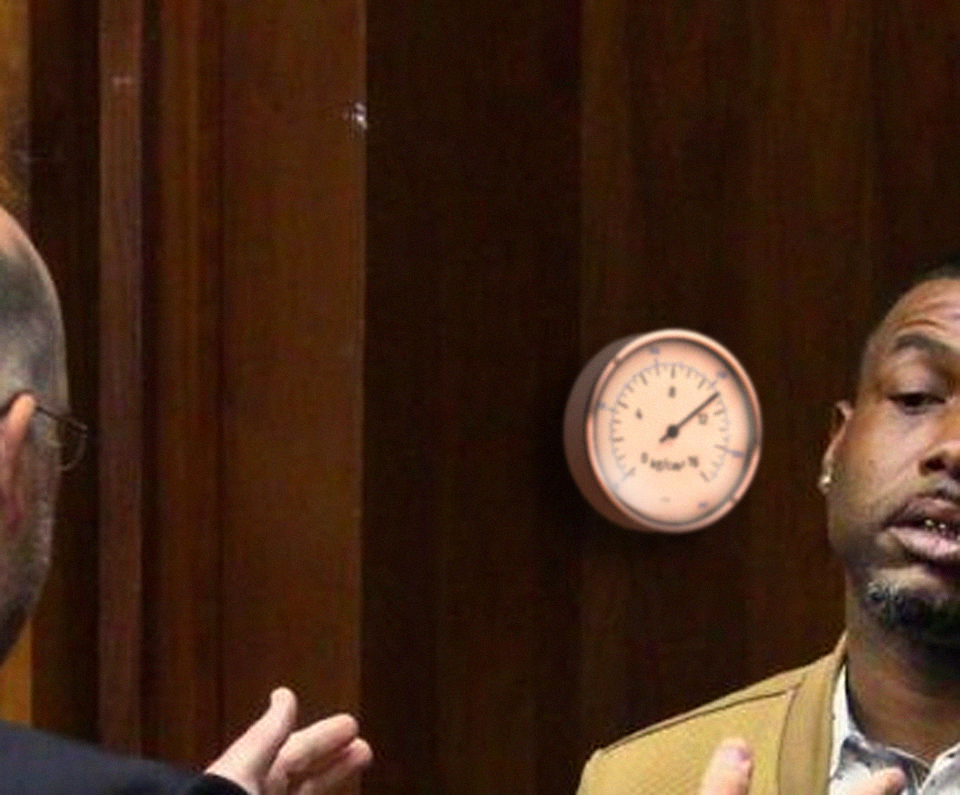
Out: value=11 unit=kg/cm²
